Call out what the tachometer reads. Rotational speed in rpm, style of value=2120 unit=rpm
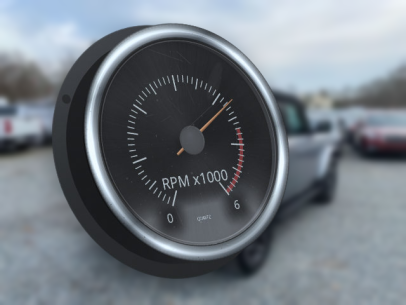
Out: value=4200 unit=rpm
